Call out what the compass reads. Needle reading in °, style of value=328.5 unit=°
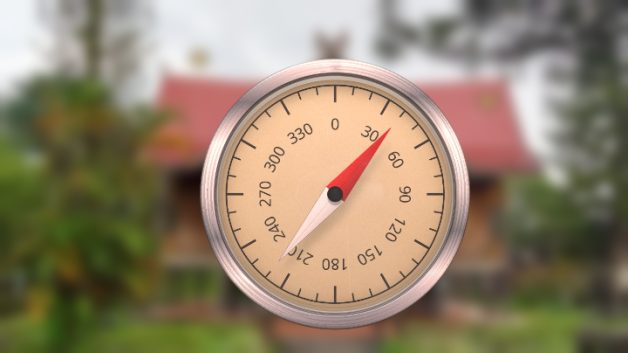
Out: value=40 unit=°
